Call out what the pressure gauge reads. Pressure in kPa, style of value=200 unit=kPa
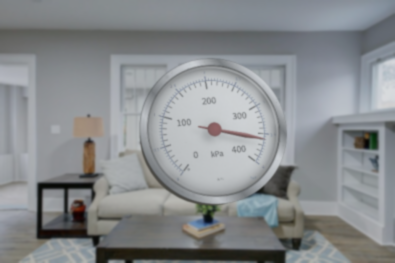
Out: value=360 unit=kPa
